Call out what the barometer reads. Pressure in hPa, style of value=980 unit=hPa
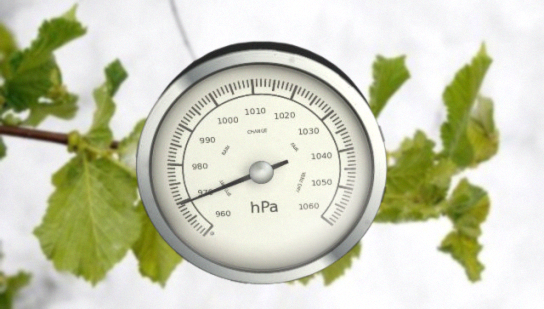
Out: value=970 unit=hPa
